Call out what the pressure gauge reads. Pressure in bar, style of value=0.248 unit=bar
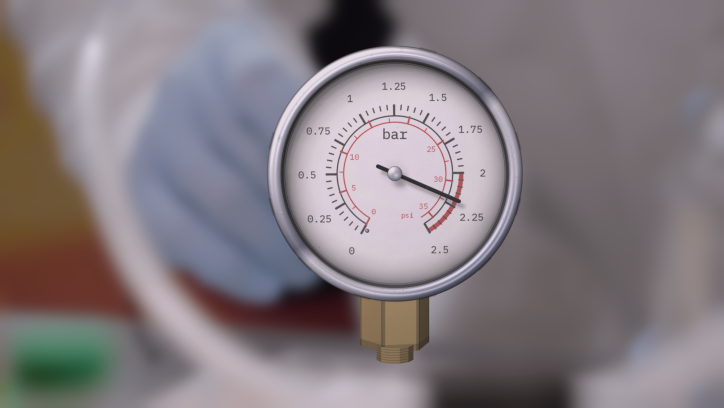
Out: value=2.2 unit=bar
